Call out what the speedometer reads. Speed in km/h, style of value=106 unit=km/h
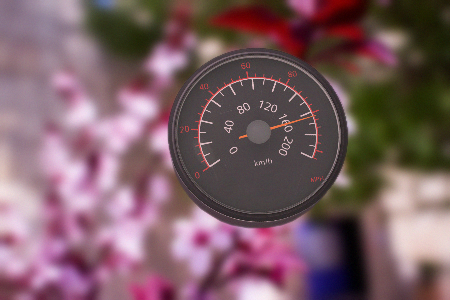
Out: value=165 unit=km/h
